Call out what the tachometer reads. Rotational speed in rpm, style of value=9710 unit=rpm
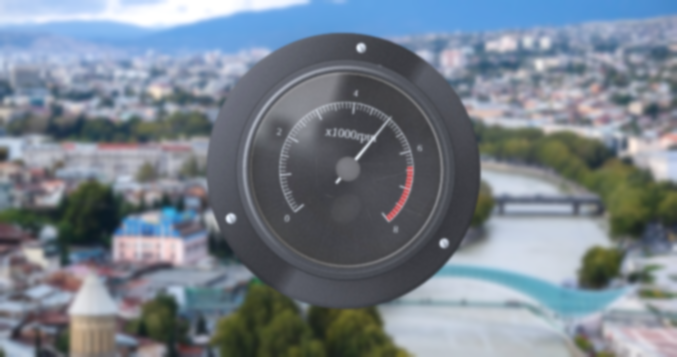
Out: value=5000 unit=rpm
